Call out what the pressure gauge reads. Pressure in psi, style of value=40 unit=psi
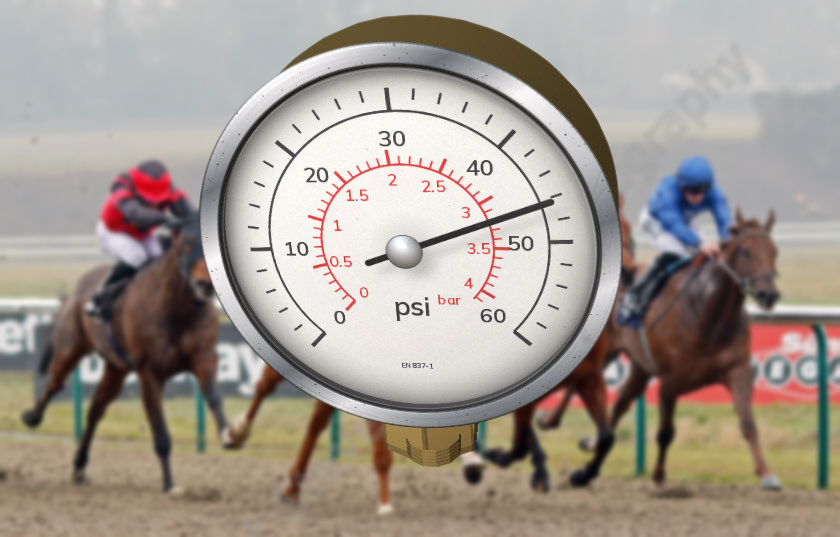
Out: value=46 unit=psi
